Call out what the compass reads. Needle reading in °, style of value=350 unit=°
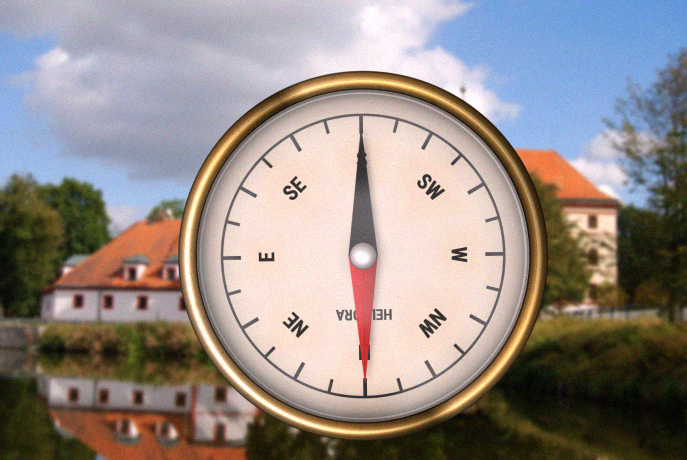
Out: value=0 unit=°
